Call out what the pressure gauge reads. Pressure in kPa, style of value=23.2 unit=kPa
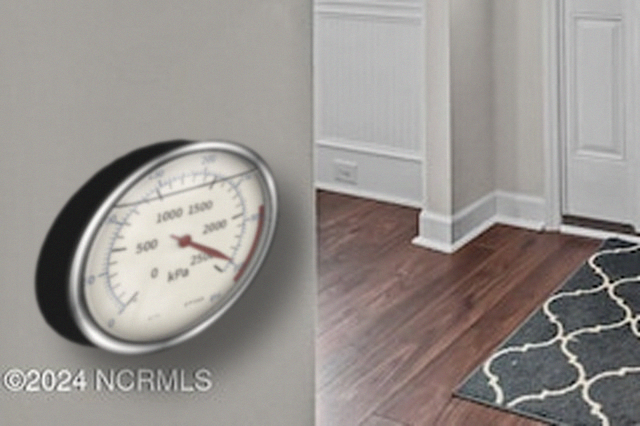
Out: value=2400 unit=kPa
